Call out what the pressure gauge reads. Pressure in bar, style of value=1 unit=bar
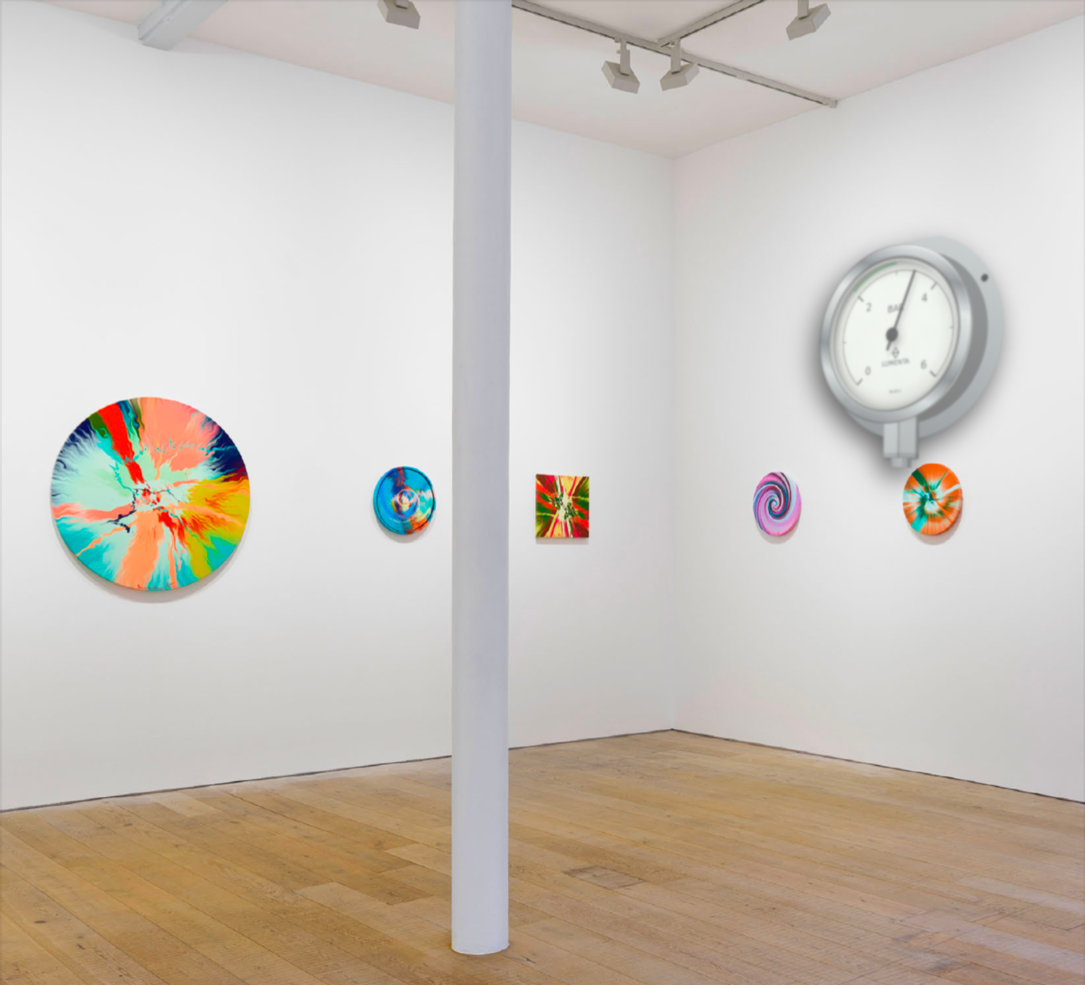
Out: value=3.5 unit=bar
